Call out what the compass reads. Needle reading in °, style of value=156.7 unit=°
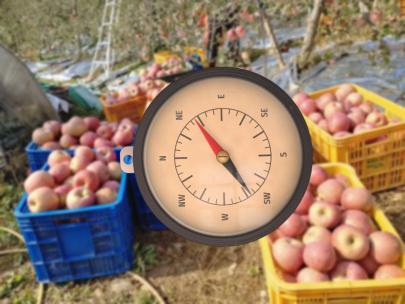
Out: value=55 unit=°
